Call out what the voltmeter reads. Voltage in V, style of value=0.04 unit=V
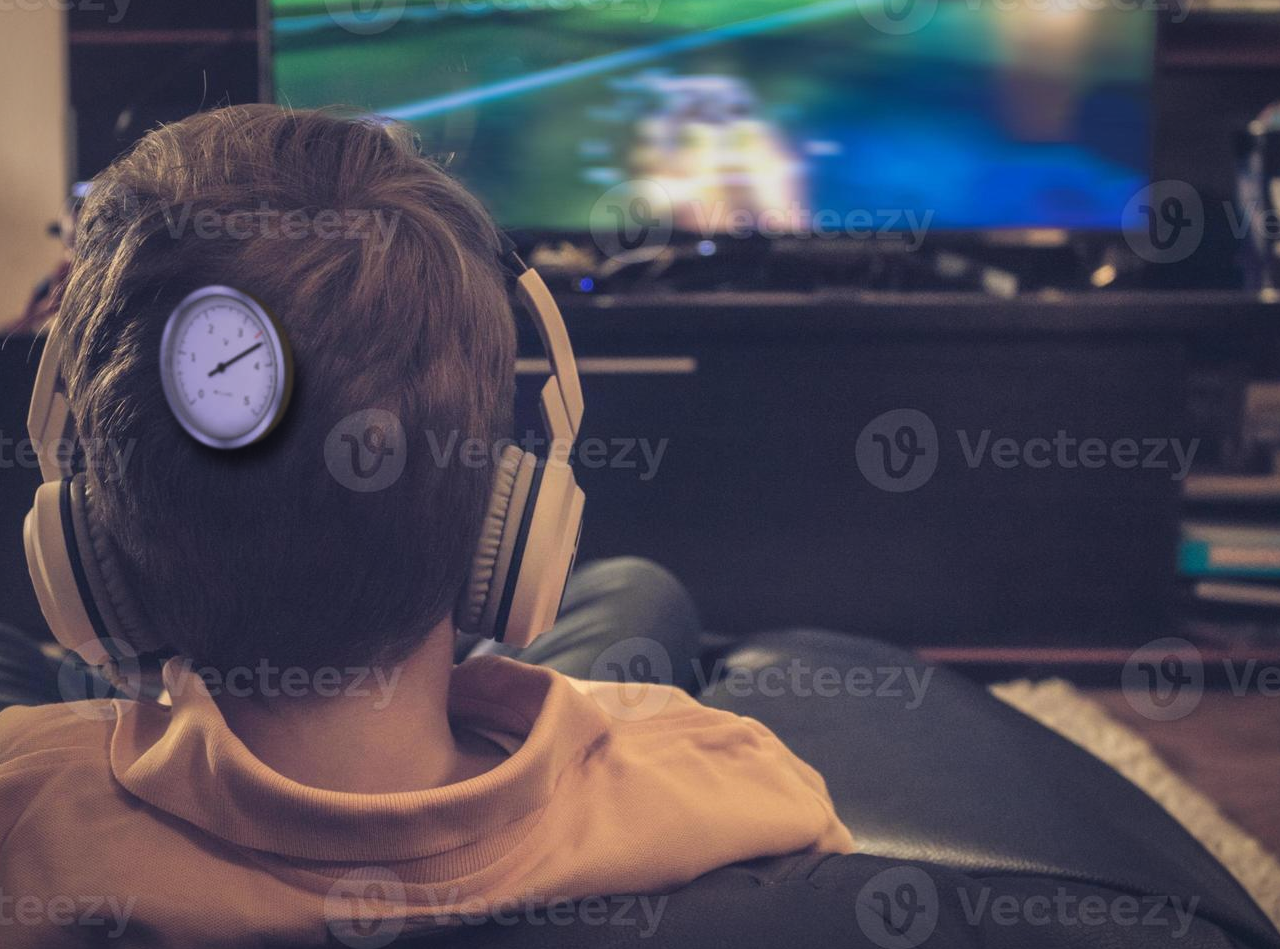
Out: value=3.6 unit=V
